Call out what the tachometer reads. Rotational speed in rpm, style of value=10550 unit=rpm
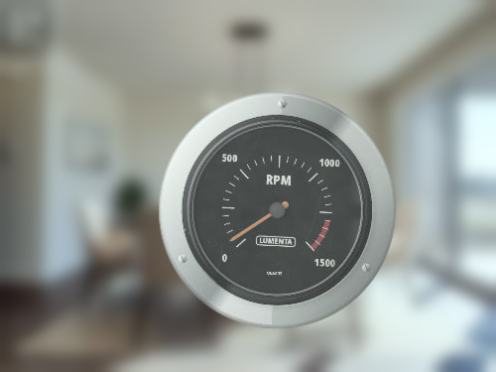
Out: value=50 unit=rpm
